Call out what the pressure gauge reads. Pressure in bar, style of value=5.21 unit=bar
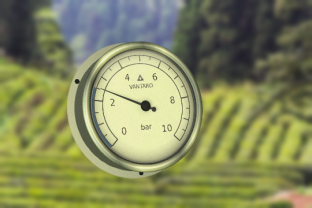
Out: value=2.5 unit=bar
